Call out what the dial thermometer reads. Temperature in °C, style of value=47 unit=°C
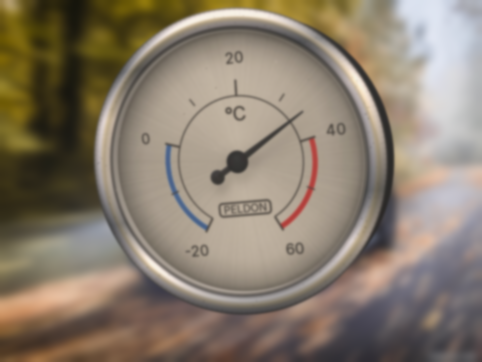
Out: value=35 unit=°C
